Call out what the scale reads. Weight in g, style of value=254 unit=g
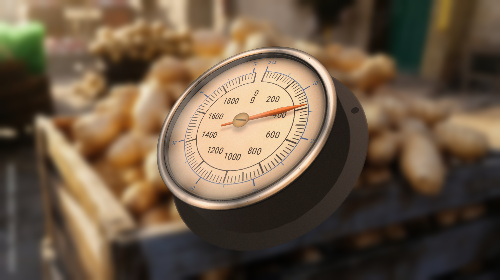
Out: value=400 unit=g
